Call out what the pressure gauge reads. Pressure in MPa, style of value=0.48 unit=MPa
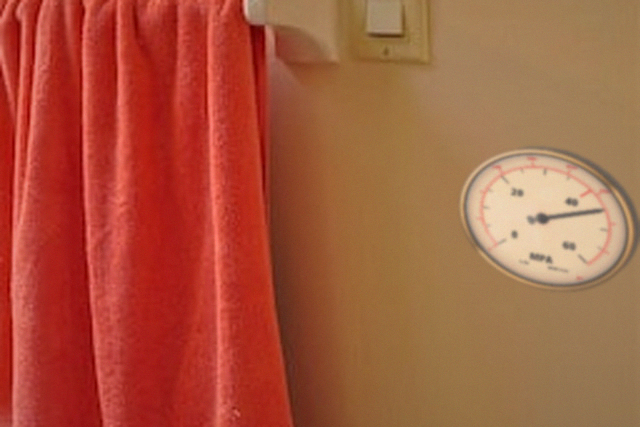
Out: value=45 unit=MPa
